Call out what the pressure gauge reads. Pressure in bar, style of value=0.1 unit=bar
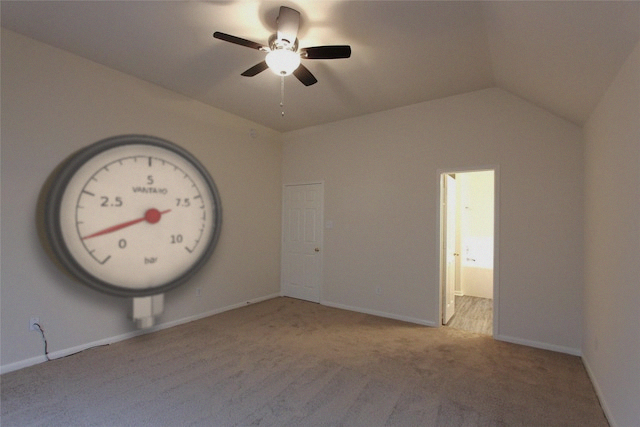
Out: value=1 unit=bar
